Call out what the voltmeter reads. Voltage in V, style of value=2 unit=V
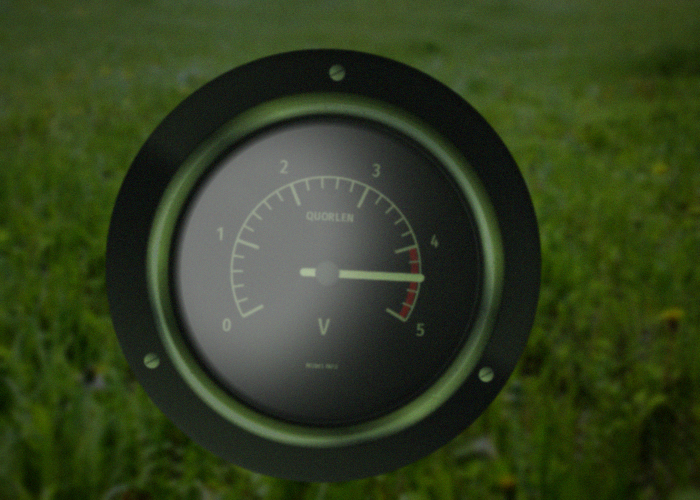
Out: value=4.4 unit=V
